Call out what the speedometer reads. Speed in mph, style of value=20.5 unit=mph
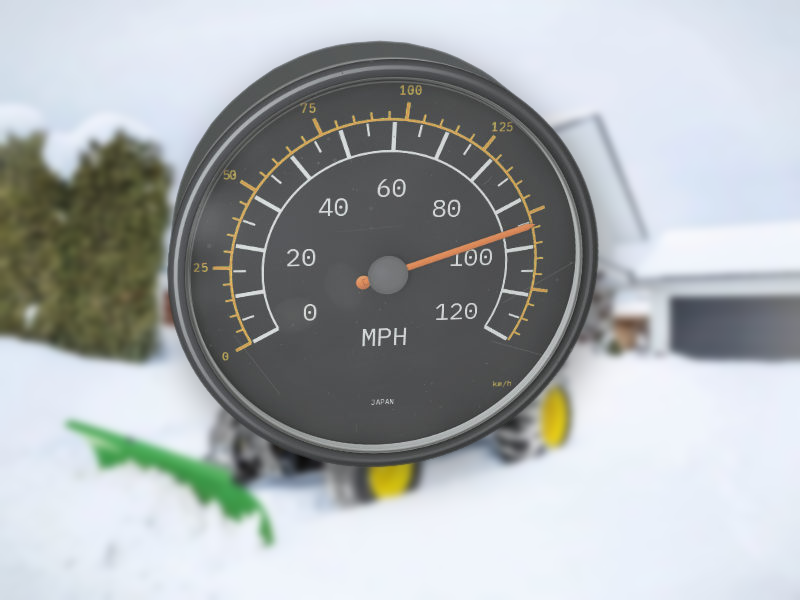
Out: value=95 unit=mph
